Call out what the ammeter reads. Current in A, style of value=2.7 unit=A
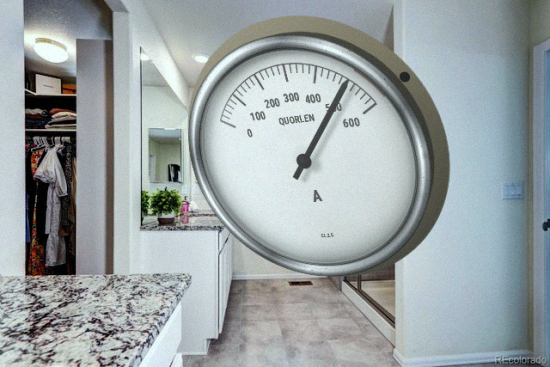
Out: value=500 unit=A
